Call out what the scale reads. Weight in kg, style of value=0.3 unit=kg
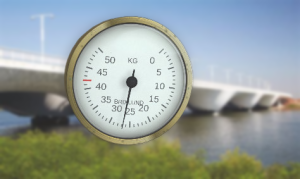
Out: value=27 unit=kg
